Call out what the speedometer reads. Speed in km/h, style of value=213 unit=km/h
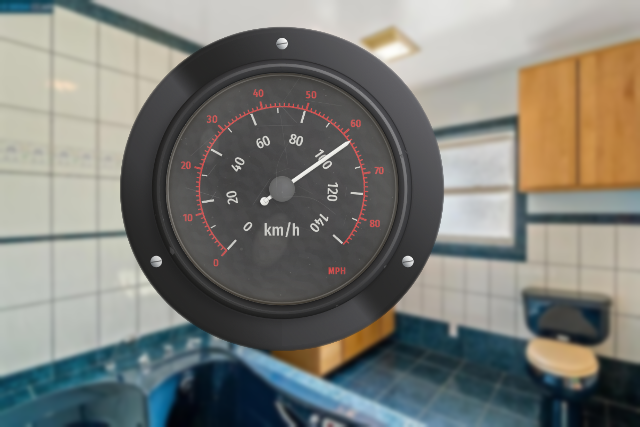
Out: value=100 unit=km/h
